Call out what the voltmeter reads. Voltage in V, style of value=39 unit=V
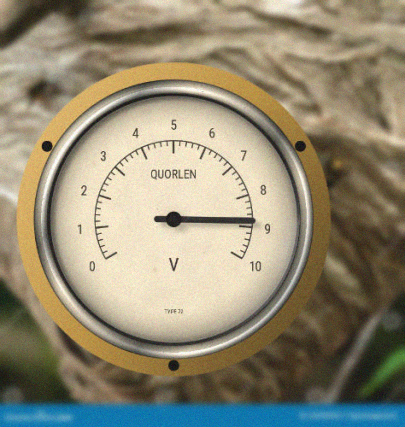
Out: value=8.8 unit=V
